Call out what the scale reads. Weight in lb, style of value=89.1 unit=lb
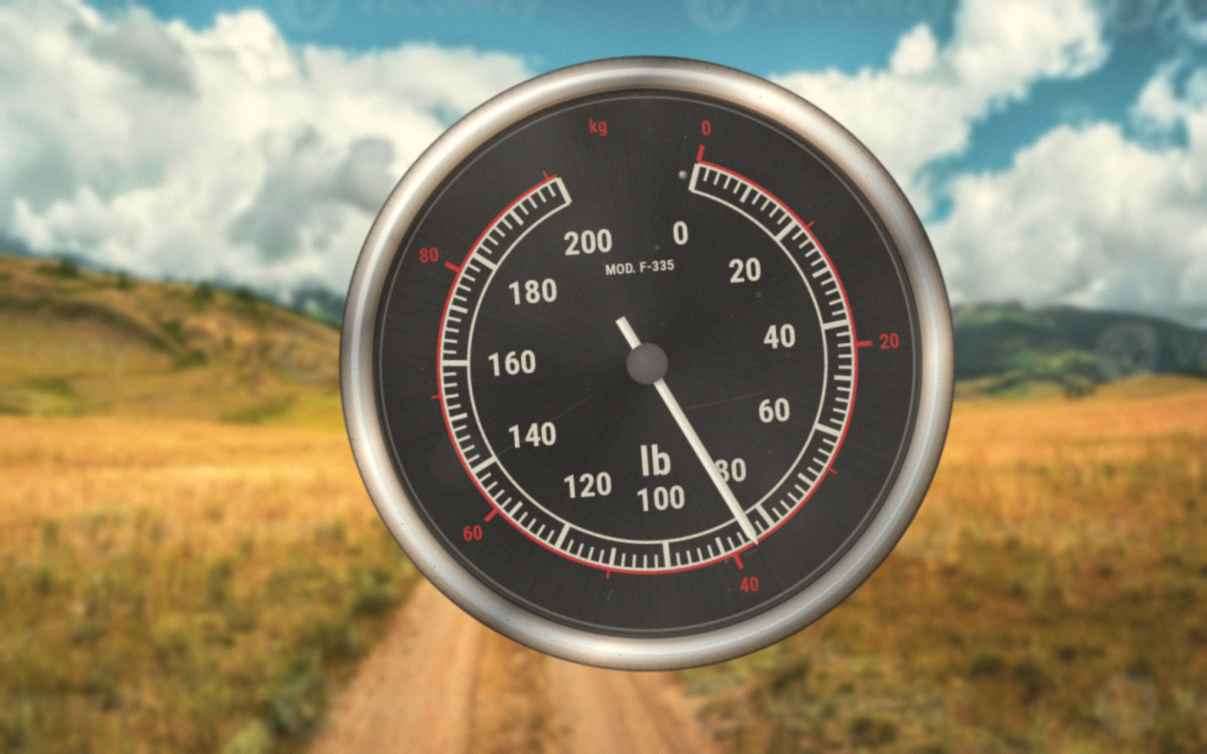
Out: value=84 unit=lb
